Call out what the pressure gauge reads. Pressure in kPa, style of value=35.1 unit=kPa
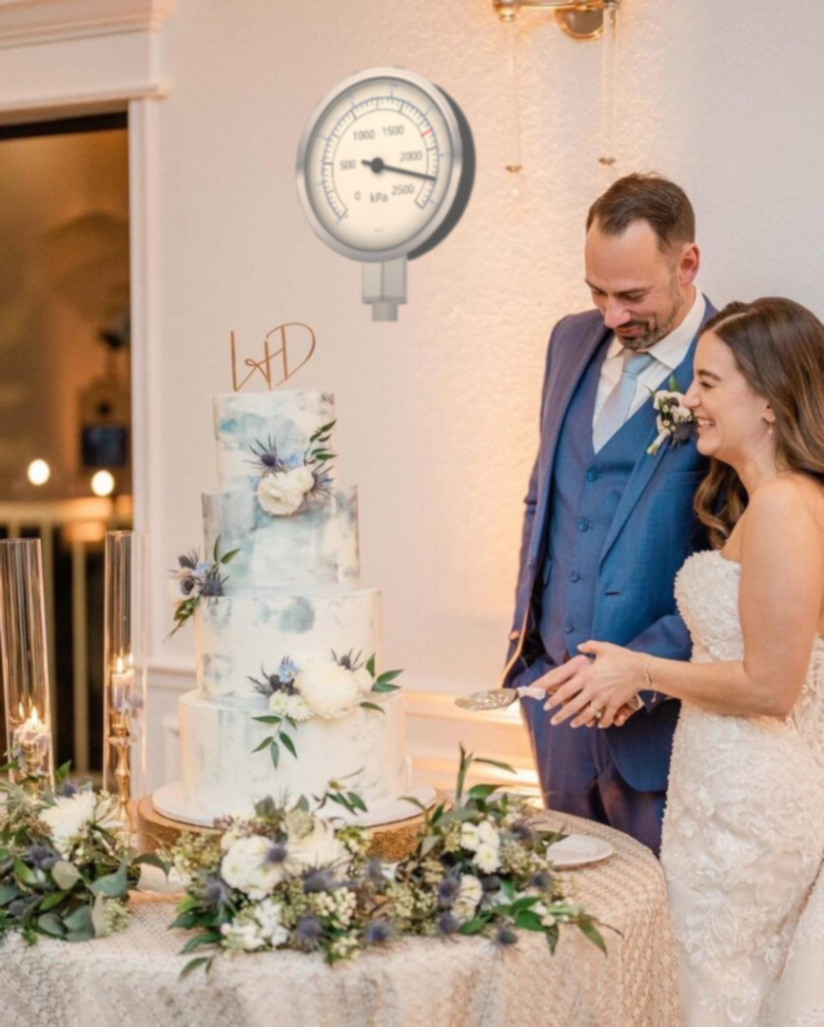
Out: value=2250 unit=kPa
